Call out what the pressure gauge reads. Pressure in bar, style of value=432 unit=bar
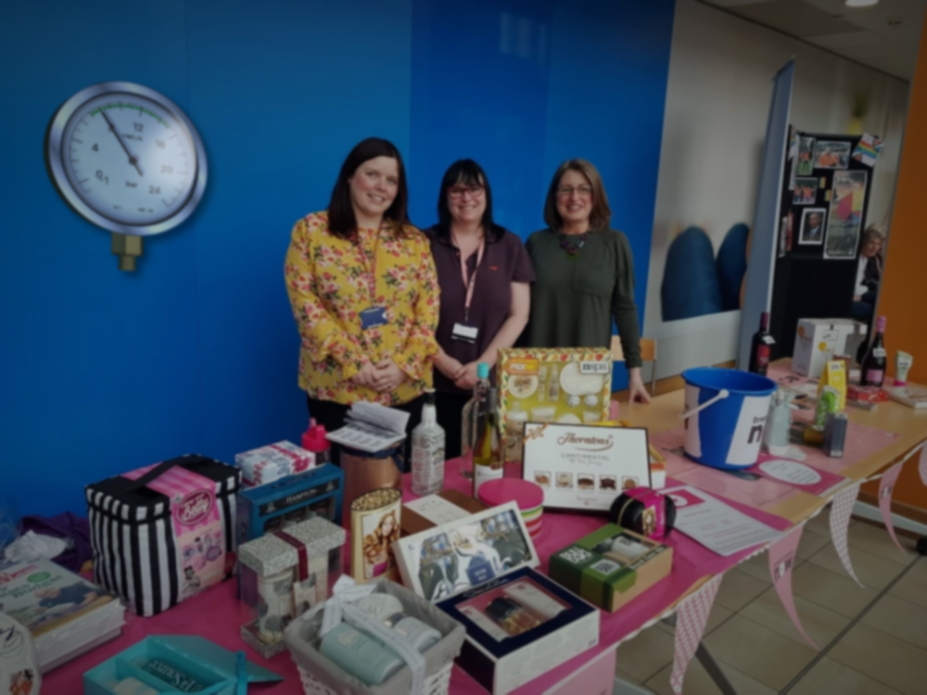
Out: value=8 unit=bar
